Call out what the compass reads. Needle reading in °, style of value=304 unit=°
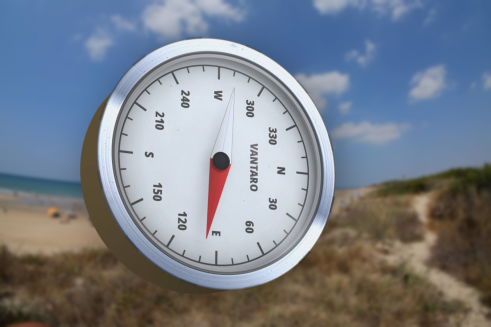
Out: value=100 unit=°
